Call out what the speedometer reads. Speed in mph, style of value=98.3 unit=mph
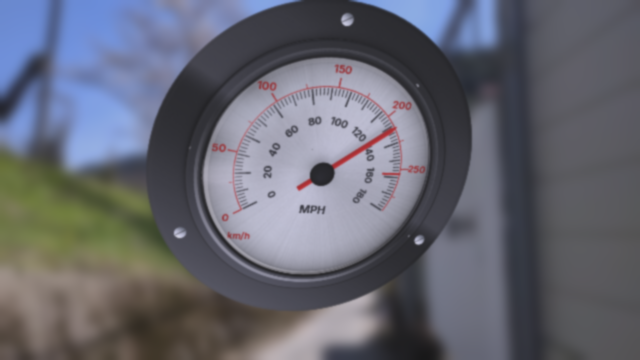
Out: value=130 unit=mph
